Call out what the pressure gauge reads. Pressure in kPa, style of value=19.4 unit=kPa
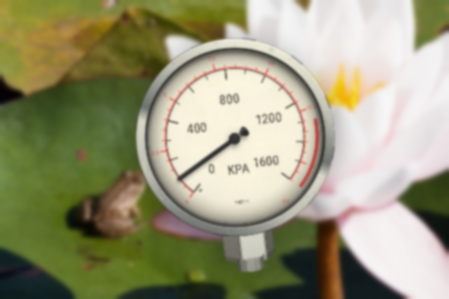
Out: value=100 unit=kPa
